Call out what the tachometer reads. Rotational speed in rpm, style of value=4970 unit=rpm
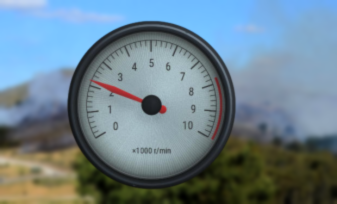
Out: value=2200 unit=rpm
